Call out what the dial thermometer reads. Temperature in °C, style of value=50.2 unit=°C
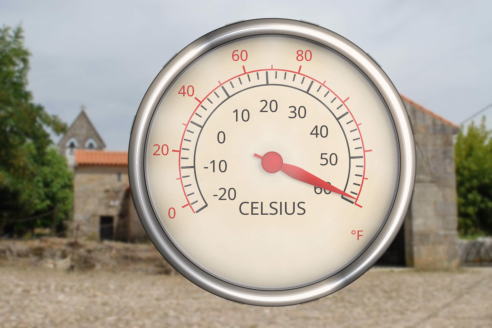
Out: value=59 unit=°C
